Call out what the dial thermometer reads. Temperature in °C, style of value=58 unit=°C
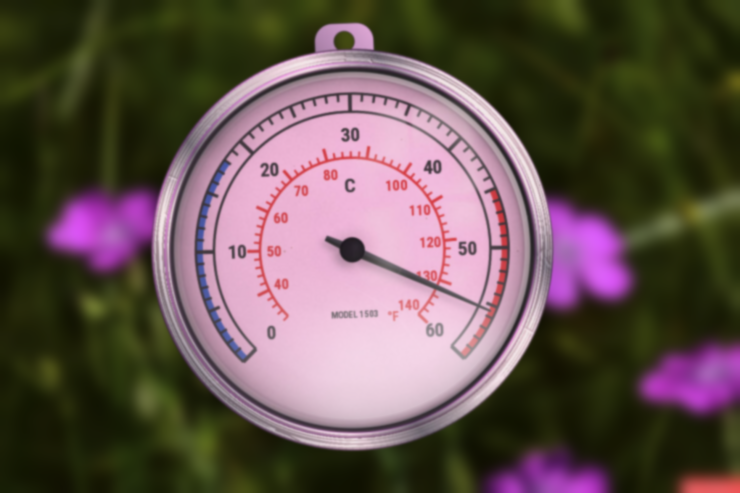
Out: value=55.5 unit=°C
